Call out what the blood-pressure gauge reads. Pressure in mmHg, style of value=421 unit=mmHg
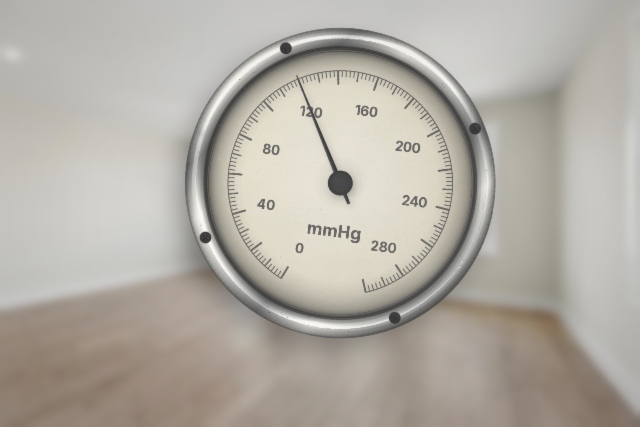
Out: value=120 unit=mmHg
